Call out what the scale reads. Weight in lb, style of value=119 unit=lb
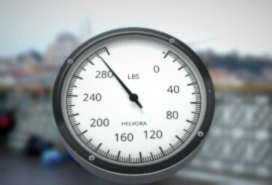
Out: value=290 unit=lb
